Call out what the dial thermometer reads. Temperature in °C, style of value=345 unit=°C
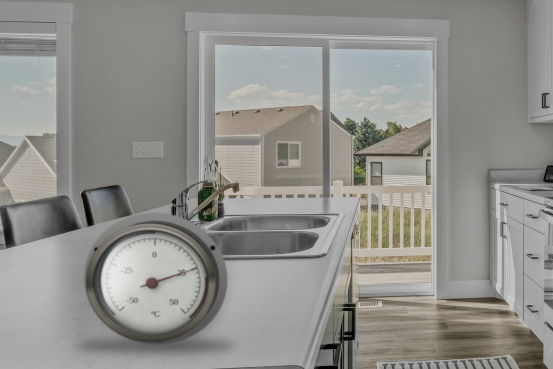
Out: value=25 unit=°C
